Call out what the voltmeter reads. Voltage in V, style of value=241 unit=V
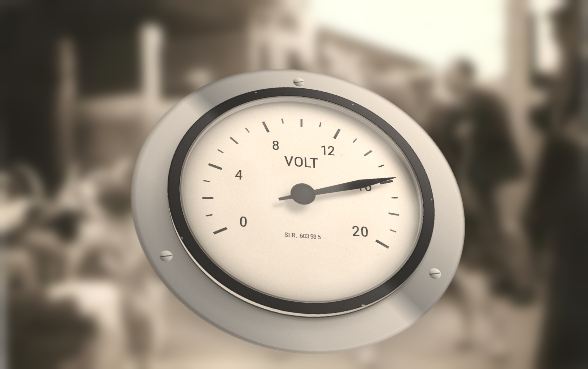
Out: value=16 unit=V
